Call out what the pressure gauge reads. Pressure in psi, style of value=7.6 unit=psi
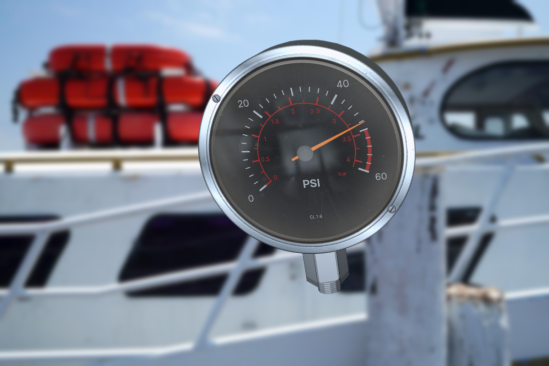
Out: value=48 unit=psi
